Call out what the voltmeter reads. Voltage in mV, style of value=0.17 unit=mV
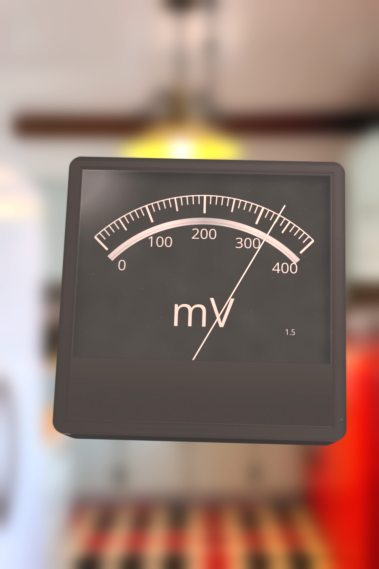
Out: value=330 unit=mV
